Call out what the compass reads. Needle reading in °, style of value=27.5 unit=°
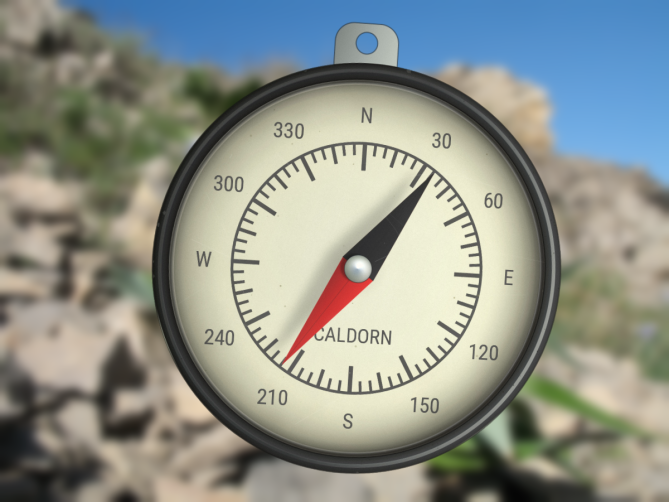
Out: value=215 unit=°
